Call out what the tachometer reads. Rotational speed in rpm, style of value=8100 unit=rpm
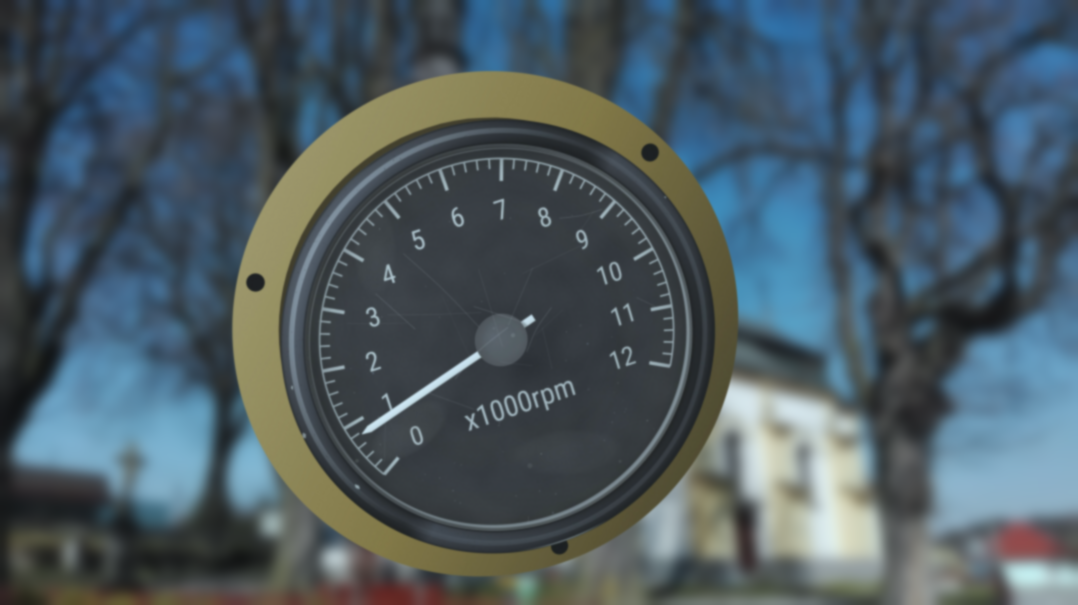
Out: value=800 unit=rpm
